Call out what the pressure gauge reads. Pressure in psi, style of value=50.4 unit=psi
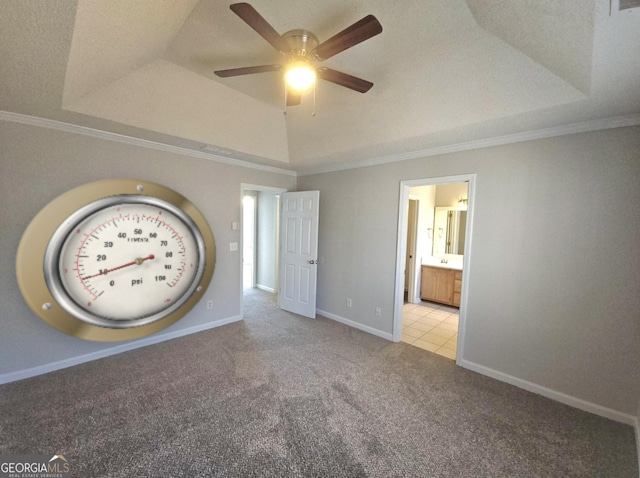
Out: value=10 unit=psi
